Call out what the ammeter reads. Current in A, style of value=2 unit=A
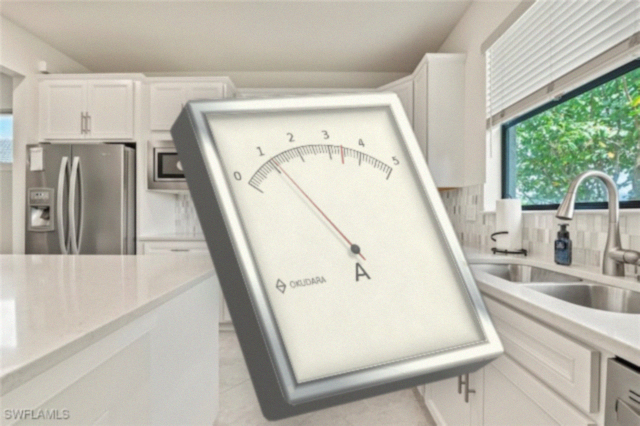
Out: value=1 unit=A
